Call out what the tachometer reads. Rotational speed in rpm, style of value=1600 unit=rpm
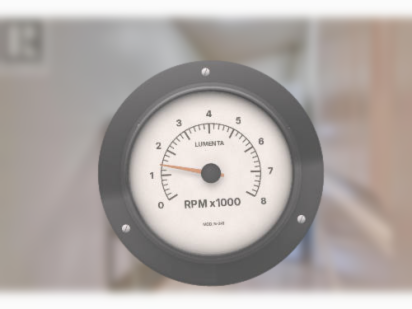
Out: value=1400 unit=rpm
